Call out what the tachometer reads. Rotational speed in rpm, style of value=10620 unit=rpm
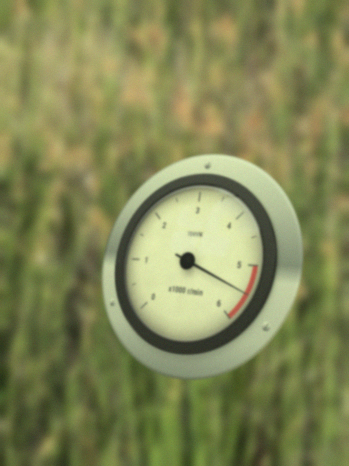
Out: value=5500 unit=rpm
